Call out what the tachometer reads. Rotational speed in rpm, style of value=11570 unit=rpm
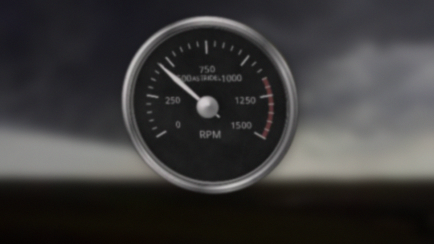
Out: value=450 unit=rpm
